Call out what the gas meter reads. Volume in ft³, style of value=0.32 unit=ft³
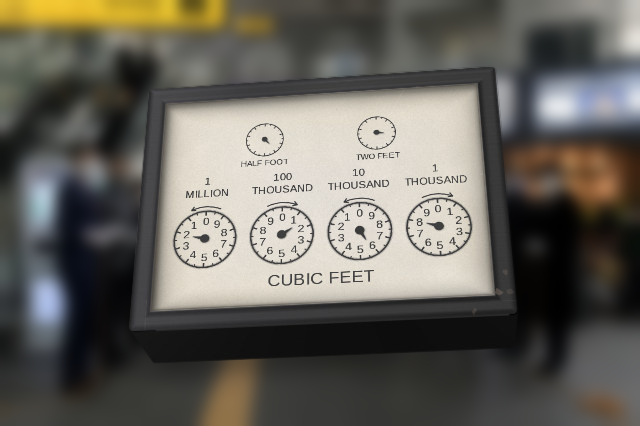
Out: value=215800 unit=ft³
